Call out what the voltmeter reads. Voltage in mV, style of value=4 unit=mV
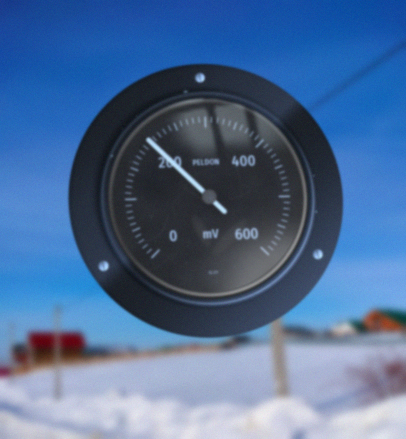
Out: value=200 unit=mV
